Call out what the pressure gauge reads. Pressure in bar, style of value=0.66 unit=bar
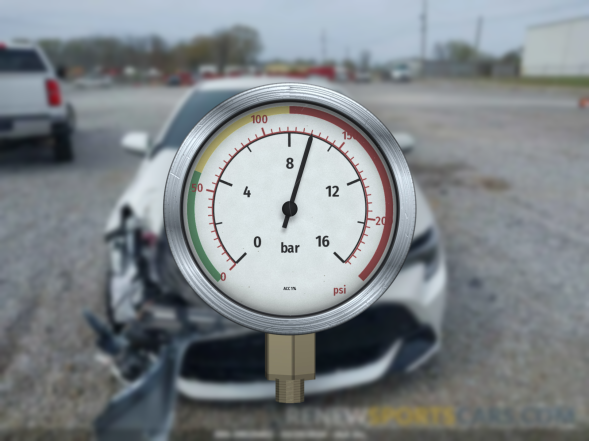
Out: value=9 unit=bar
